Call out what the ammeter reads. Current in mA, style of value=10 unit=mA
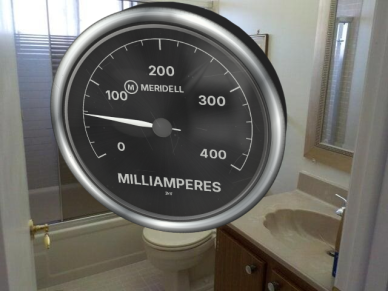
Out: value=60 unit=mA
